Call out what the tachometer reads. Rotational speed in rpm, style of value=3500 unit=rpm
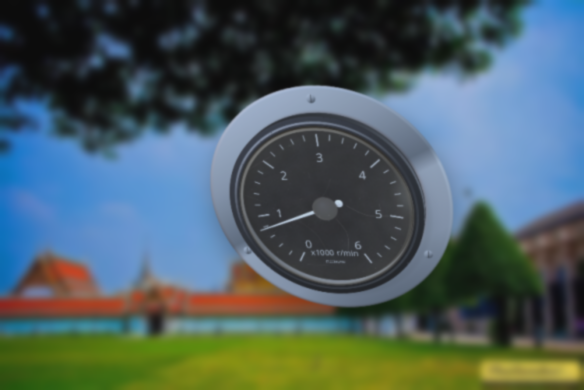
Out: value=800 unit=rpm
